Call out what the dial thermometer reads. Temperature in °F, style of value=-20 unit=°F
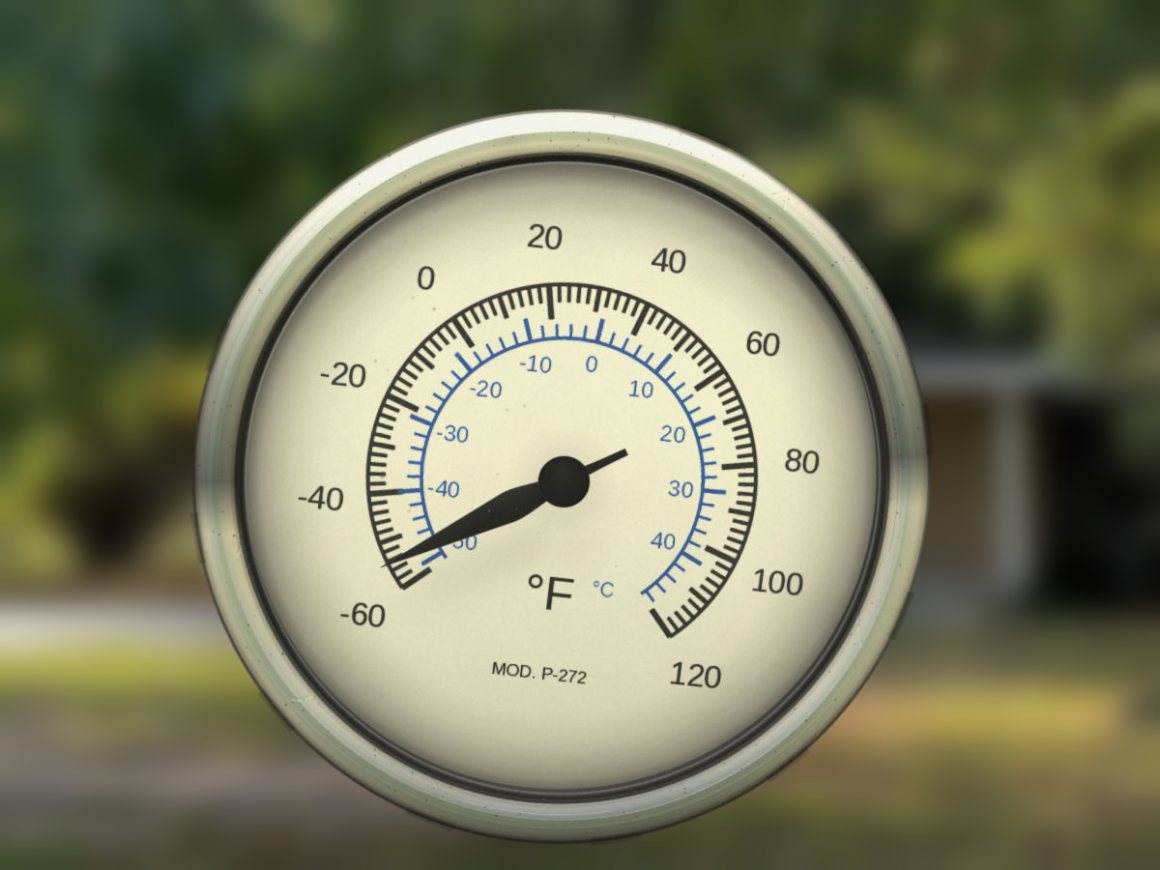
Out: value=-54 unit=°F
